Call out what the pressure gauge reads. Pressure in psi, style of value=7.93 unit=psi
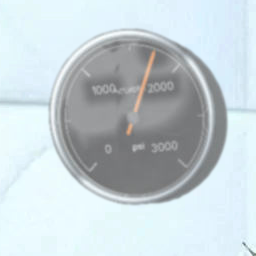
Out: value=1750 unit=psi
